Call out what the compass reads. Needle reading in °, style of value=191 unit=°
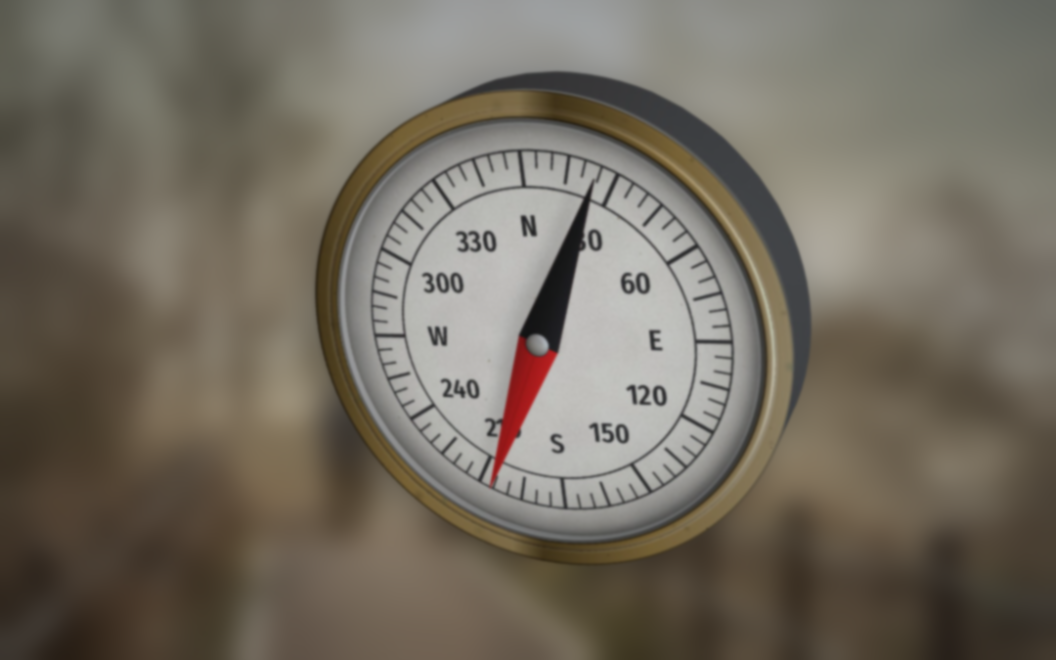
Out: value=205 unit=°
